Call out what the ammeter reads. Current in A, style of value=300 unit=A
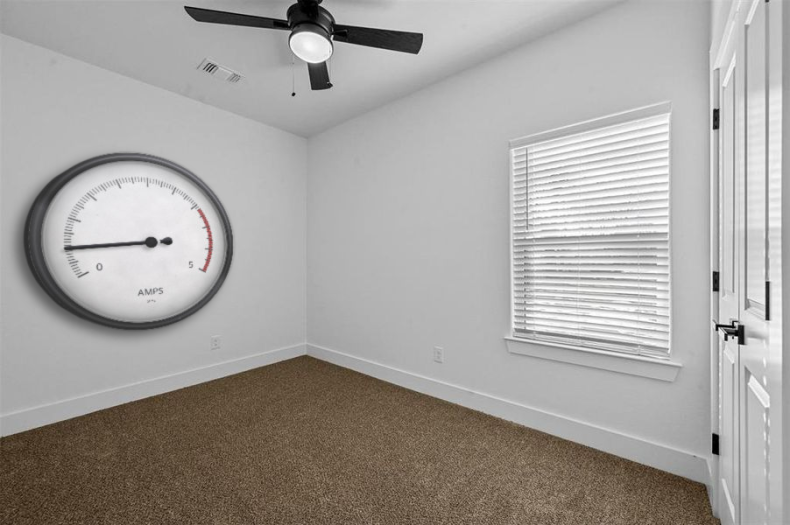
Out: value=0.5 unit=A
